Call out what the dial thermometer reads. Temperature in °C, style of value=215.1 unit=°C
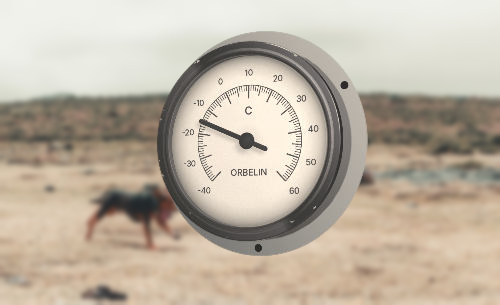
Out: value=-15 unit=°C
